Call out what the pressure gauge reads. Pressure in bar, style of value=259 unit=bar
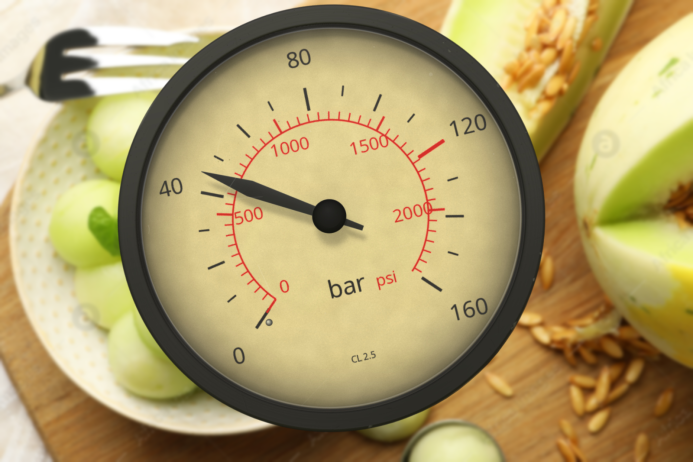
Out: value=45 unit=bar
